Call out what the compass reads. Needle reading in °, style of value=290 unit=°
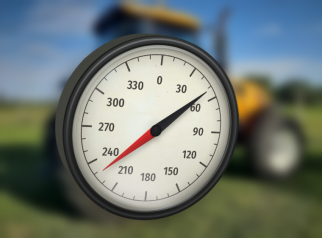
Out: value=230 unit=°
